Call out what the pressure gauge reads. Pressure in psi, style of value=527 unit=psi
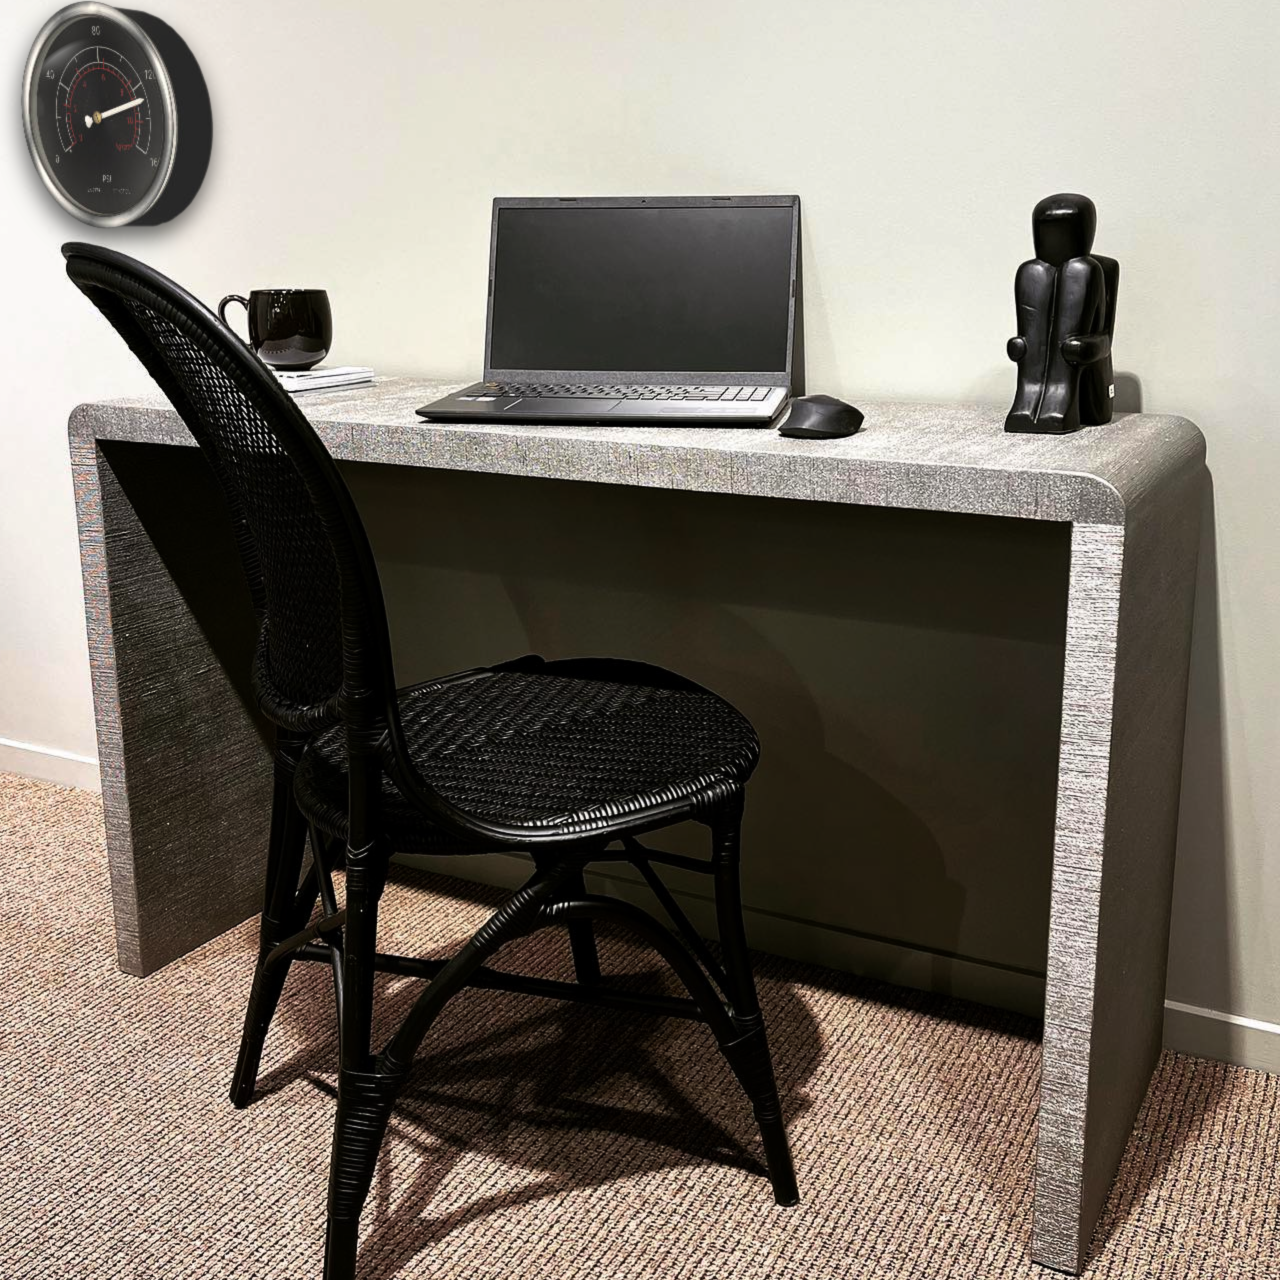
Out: value=130 unit=psi
